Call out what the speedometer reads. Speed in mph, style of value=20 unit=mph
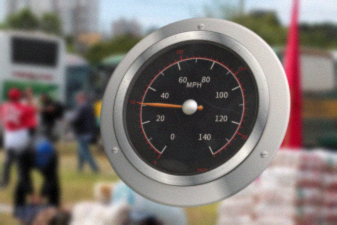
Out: value=30 unit=mph
